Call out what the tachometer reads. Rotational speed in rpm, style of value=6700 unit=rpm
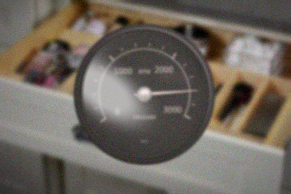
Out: value=2600 unit=rpm
